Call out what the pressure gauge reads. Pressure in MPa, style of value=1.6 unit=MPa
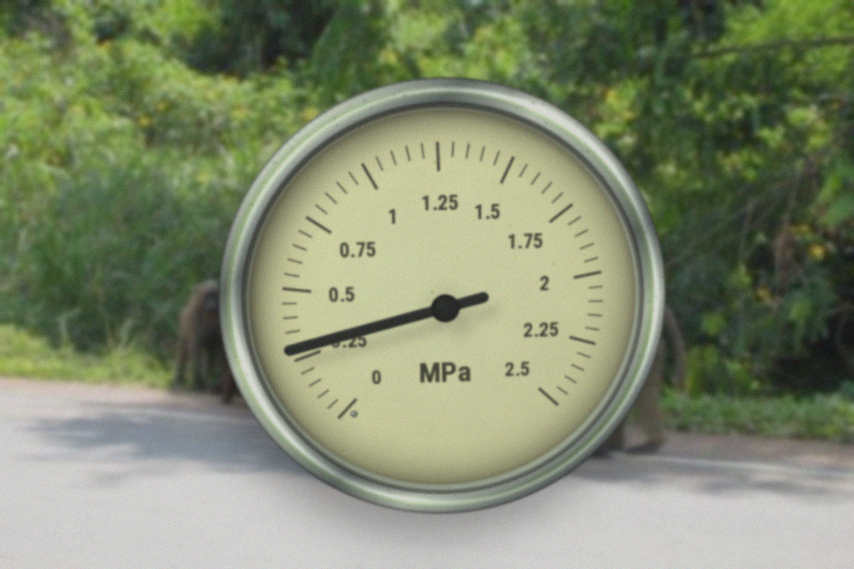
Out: value=0.3 unit=MPa
